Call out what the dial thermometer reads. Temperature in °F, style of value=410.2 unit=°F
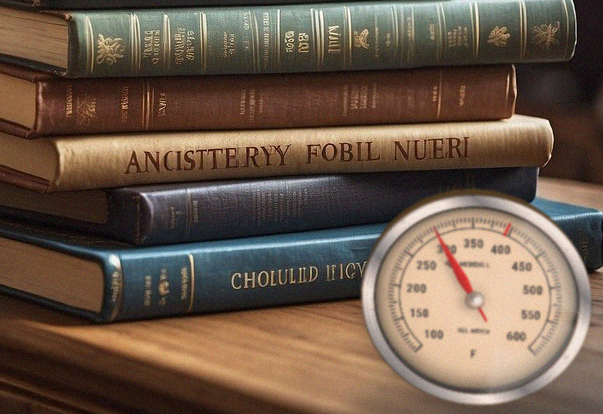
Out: value=300 unit=°F
